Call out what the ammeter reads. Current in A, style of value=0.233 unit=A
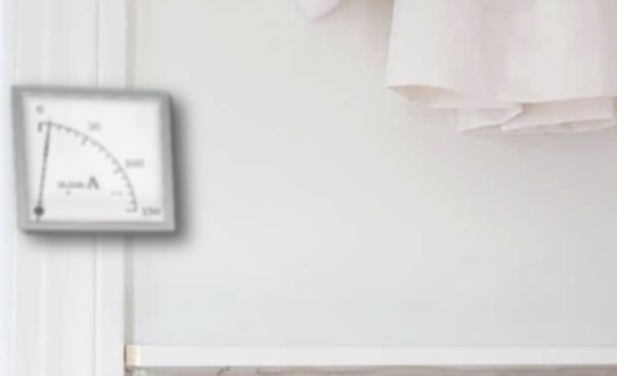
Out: value=10 unit=A
